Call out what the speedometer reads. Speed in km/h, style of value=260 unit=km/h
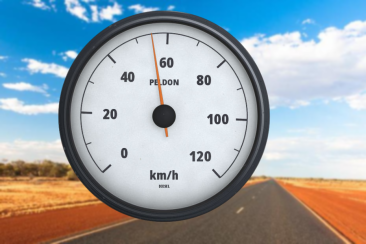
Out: value=55 unit=km/h
